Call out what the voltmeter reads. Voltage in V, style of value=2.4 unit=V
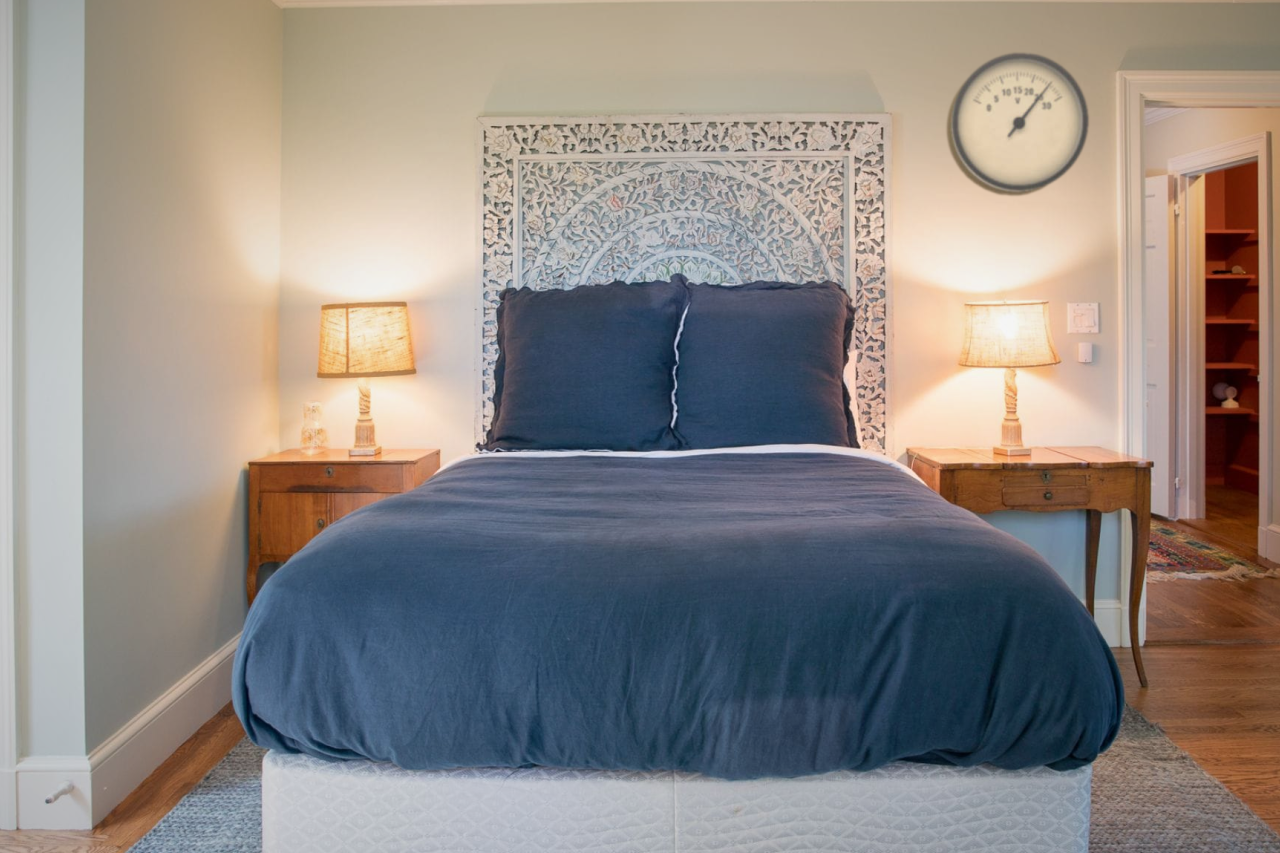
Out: value=25 unit=V
